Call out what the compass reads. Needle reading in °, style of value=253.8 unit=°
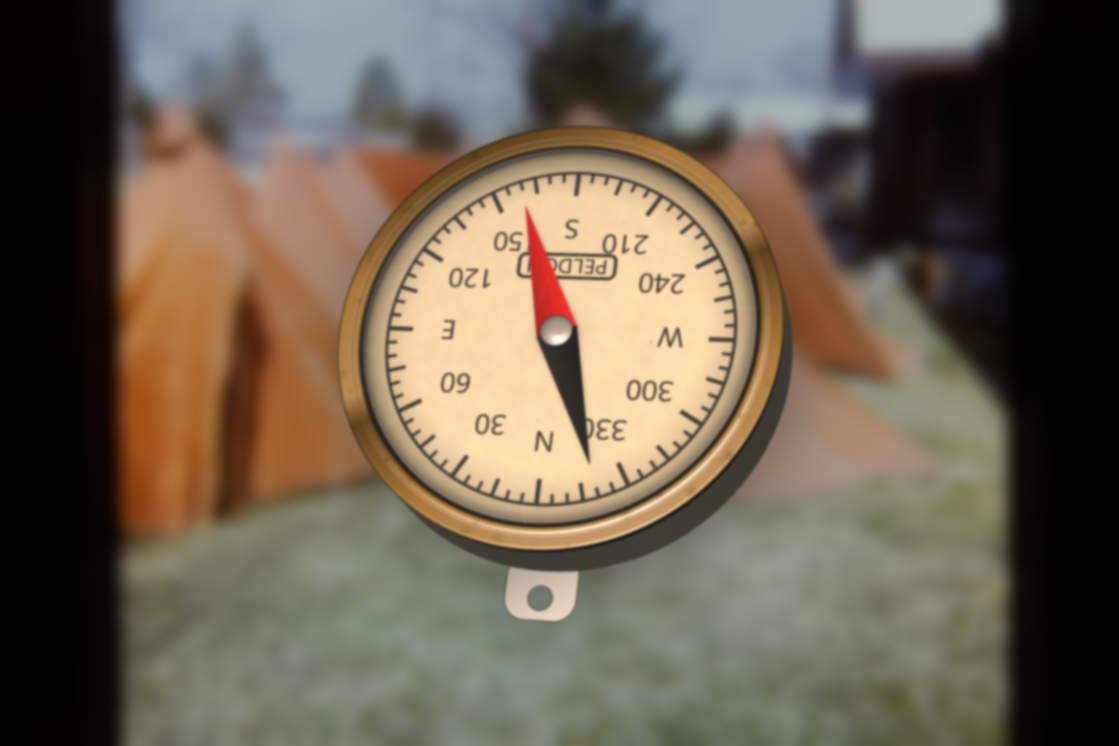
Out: value=160 unit=°
